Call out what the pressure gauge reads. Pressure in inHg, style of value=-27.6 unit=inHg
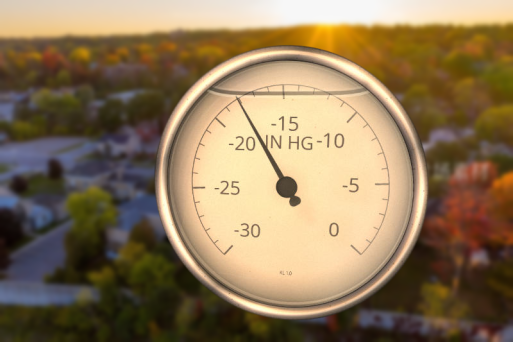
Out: value=-18 unit=inHg
